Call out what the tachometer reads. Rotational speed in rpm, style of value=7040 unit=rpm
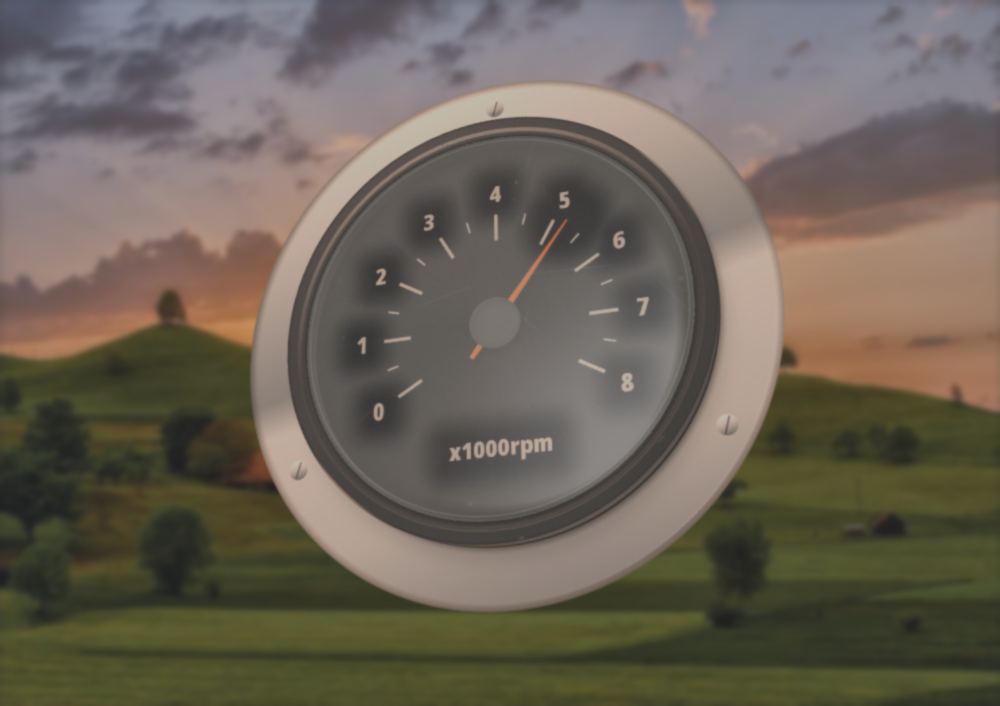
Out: value=5250 unit=rpm
